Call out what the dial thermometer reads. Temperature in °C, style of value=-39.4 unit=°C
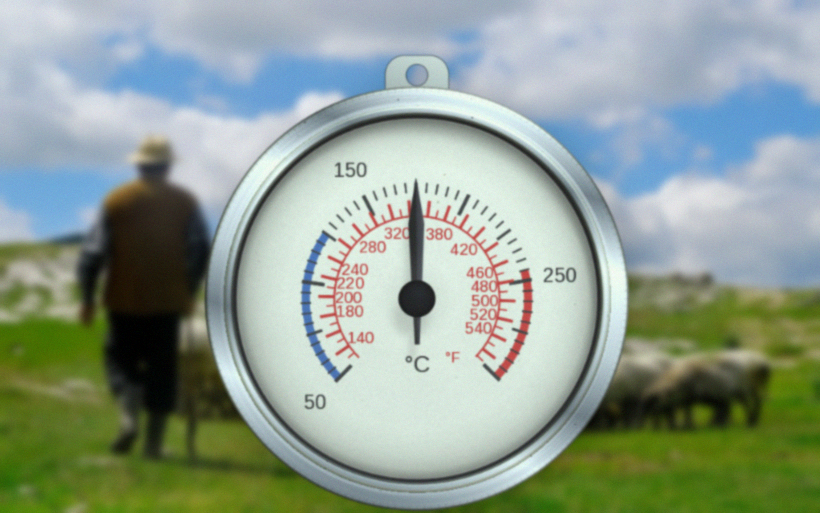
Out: value=175 unit=°C
